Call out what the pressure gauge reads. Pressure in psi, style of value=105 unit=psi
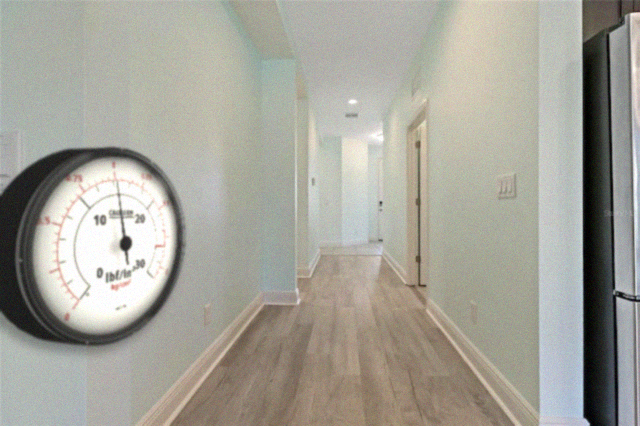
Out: value=14 unit=psi
